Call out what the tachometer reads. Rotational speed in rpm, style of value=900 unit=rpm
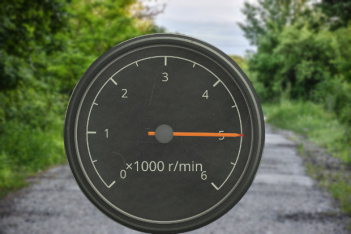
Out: value=5000 unit=rpm
